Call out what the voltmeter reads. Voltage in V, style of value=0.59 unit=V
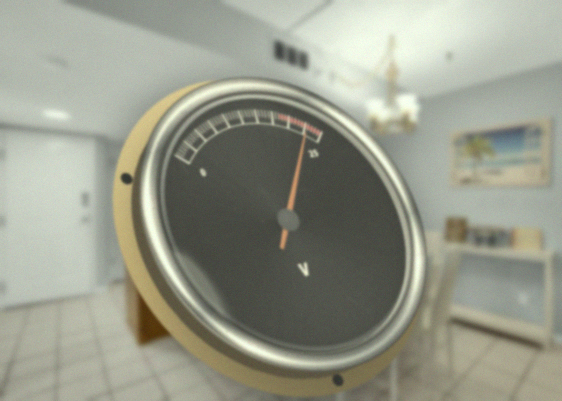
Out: value=22.5 unit=V
